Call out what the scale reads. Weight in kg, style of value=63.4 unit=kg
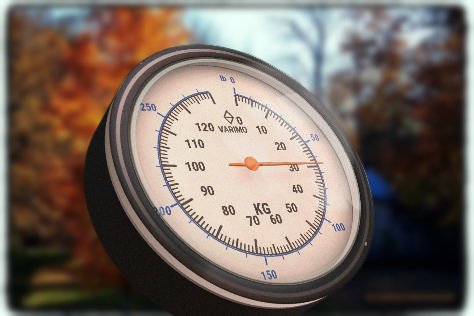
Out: value=30 unit=kg
